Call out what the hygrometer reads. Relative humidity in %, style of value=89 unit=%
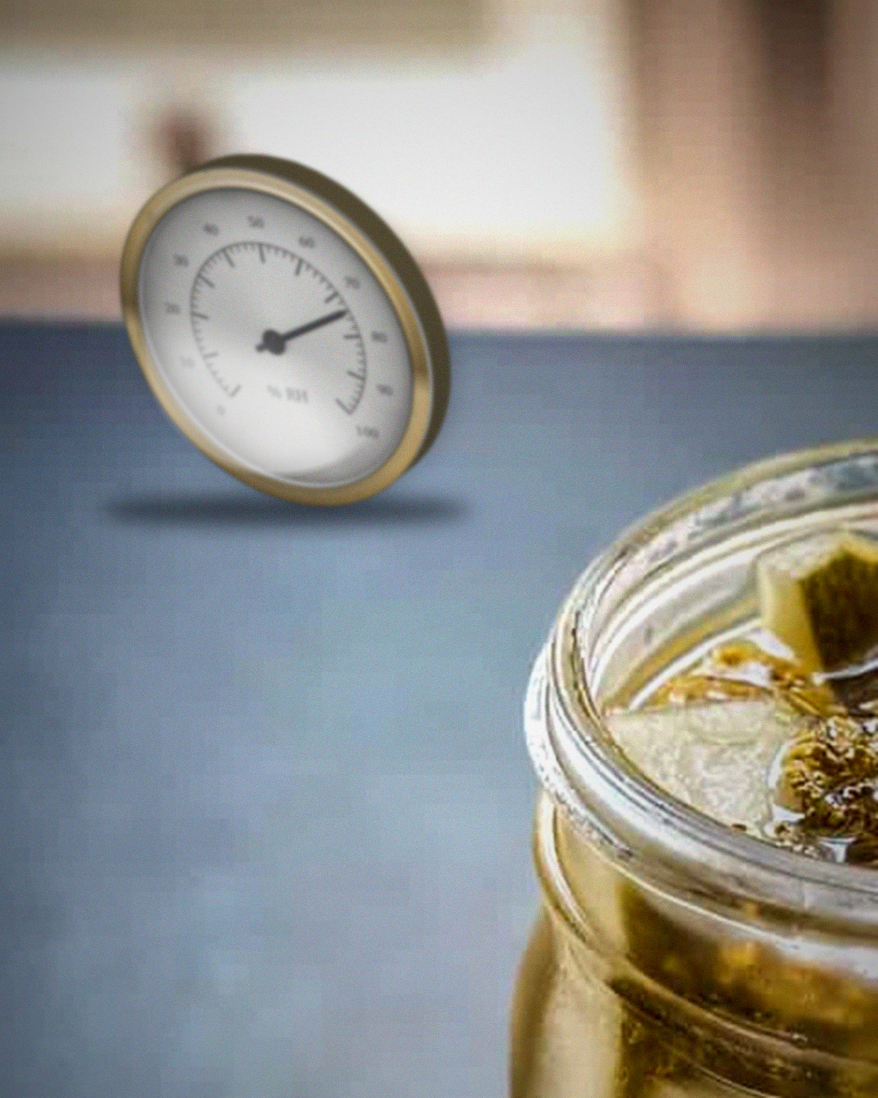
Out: value=74 unit=%
